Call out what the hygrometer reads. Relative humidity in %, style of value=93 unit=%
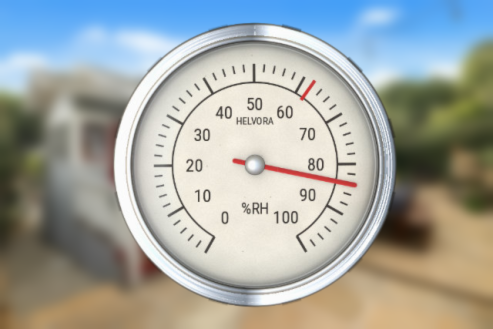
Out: value=84 unit=%
